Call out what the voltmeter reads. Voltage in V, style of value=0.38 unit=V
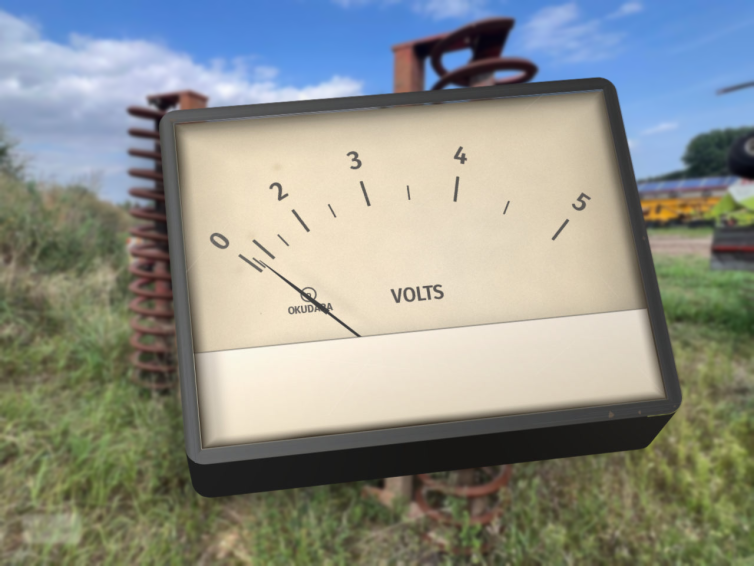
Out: value=0.5 unit=V
